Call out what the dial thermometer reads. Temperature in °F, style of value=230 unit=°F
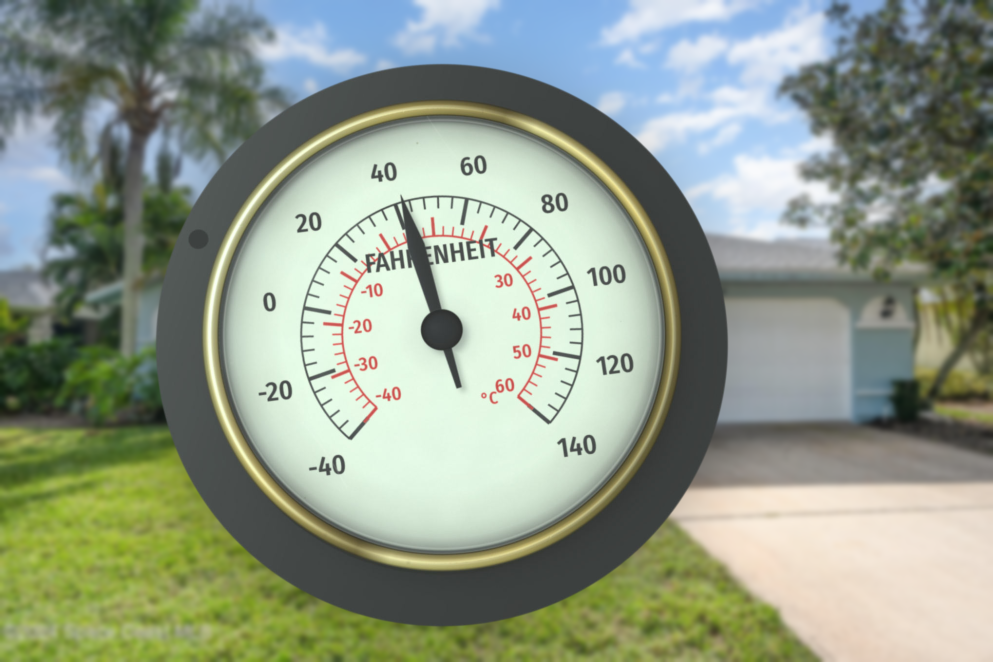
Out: value=42 unit=°F
